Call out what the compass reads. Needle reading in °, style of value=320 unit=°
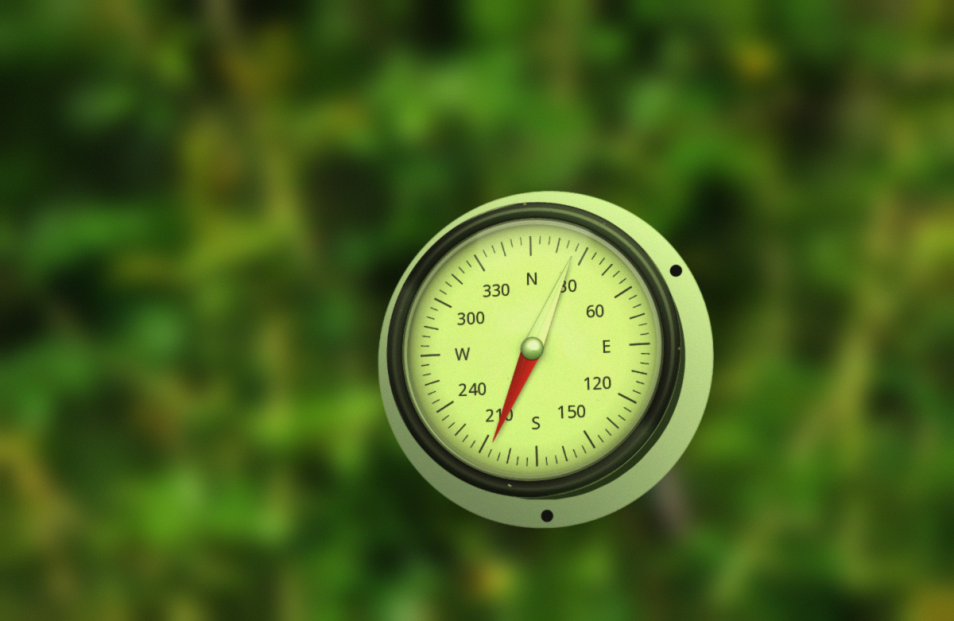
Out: value=205 unit=°
